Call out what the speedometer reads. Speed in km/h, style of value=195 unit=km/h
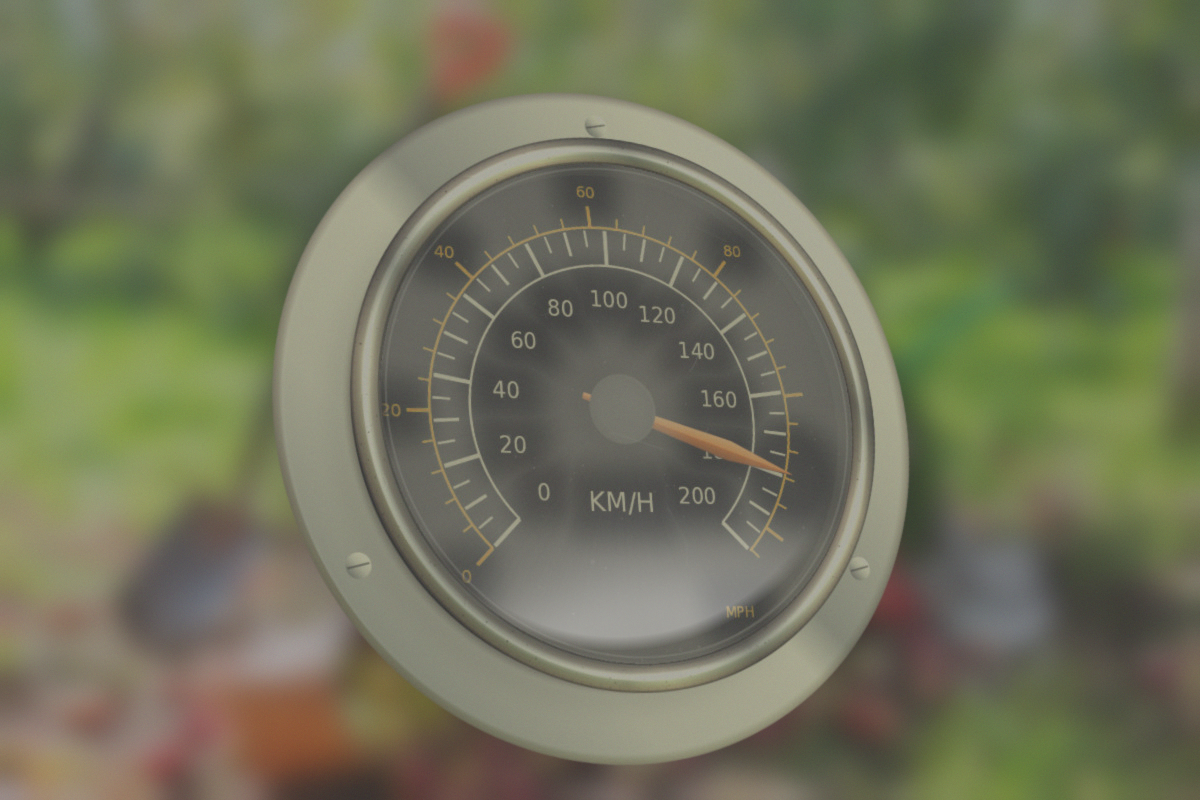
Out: value=180 unit=km/h
